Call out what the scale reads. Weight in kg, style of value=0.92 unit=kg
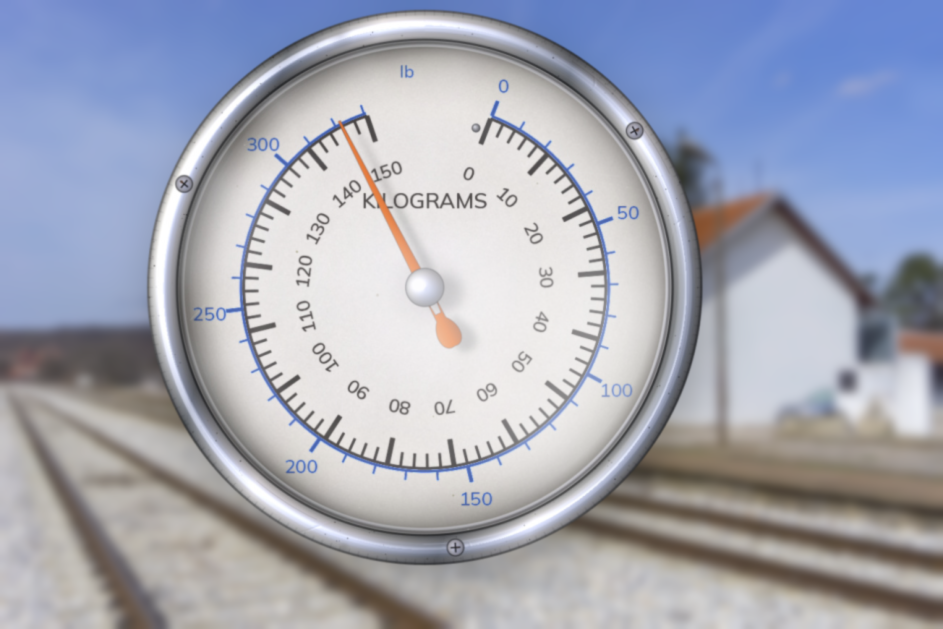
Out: value=146 unit=kg
